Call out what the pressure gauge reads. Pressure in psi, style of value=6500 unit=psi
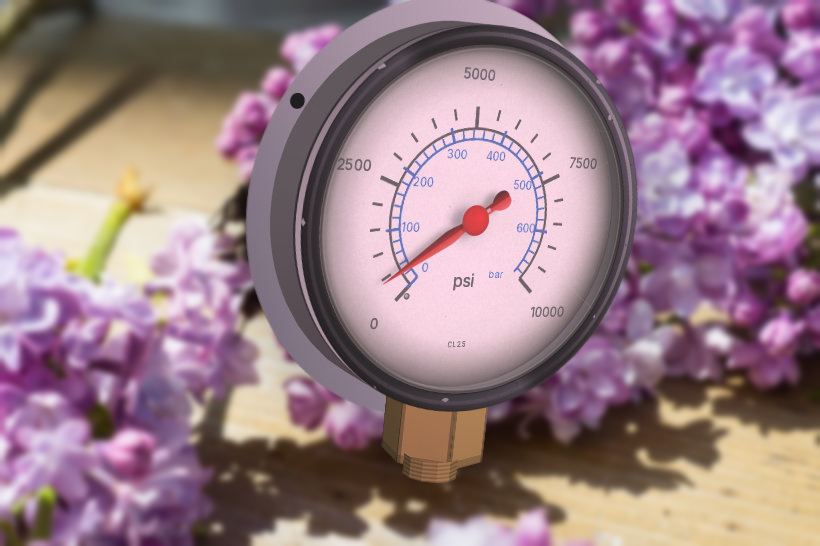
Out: value=500 unit=psi
